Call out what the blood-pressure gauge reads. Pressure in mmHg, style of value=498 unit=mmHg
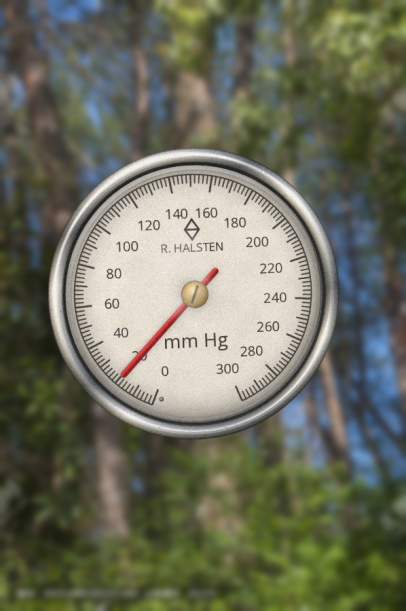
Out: value=20 unit=mmHg
